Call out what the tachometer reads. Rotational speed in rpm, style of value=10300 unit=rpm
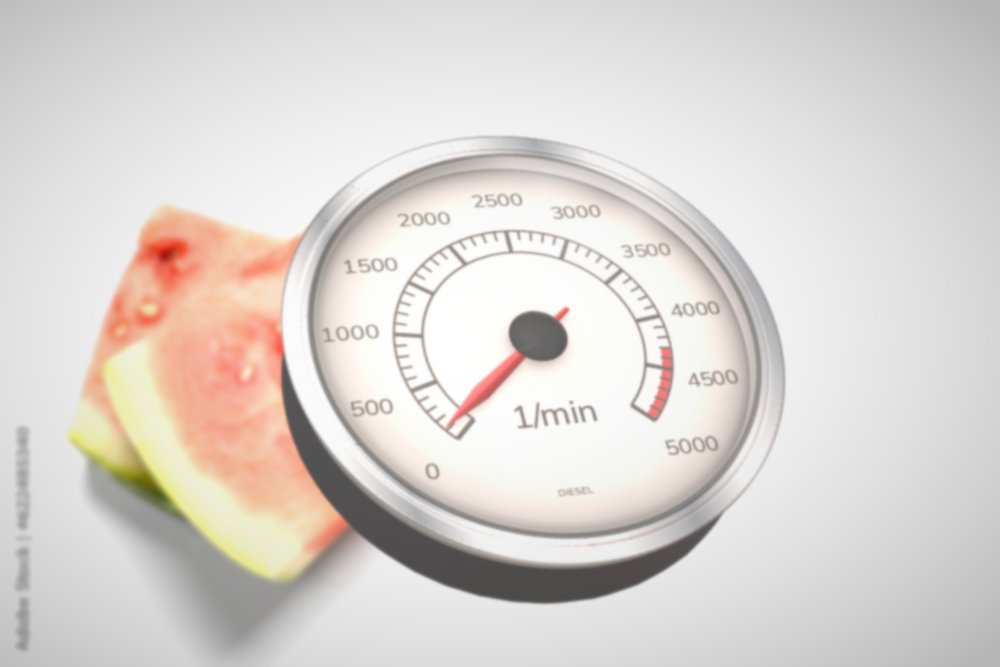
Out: value=100 unit=rpm
